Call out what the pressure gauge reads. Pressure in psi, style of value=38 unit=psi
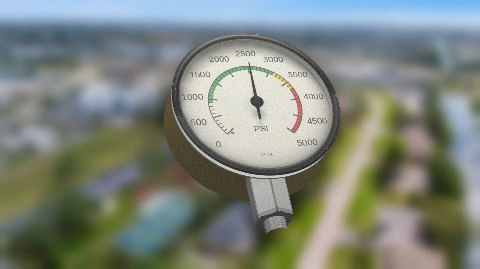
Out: value=2500 unit=psi
